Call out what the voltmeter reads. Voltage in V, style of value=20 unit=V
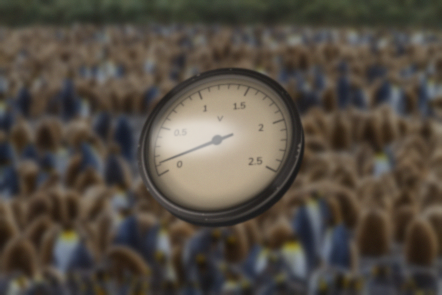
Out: value=0.1 unit=V
